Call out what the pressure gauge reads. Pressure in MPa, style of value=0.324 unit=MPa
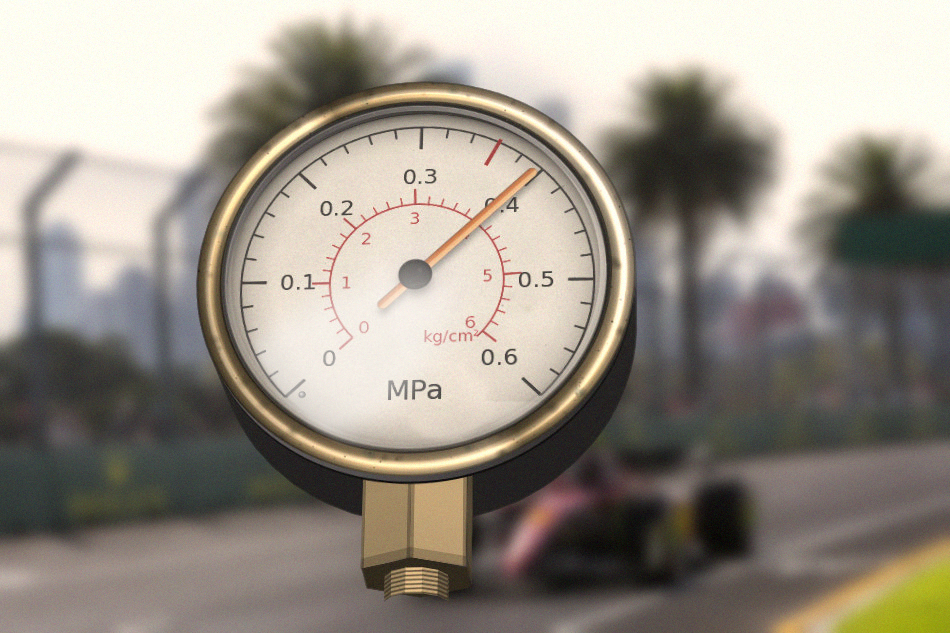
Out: value=0.4 unit=MPa
